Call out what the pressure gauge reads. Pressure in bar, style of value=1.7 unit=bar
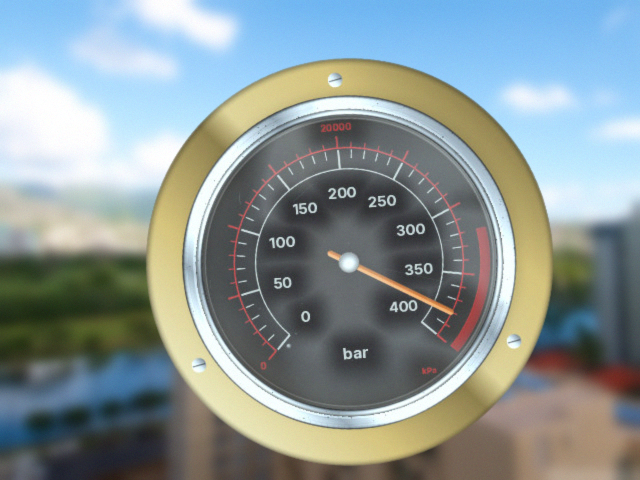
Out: value=380 unit=bar
